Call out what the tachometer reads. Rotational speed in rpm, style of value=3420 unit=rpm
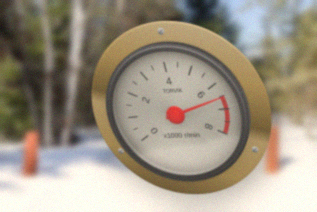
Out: value=6500 unit=rpm
